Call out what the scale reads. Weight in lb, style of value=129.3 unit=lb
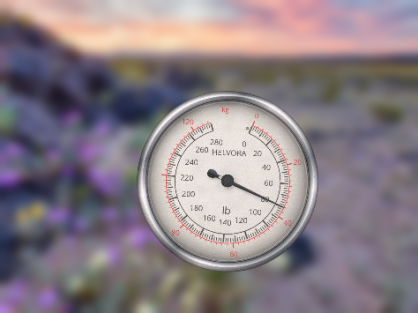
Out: value=80 unit=lb
